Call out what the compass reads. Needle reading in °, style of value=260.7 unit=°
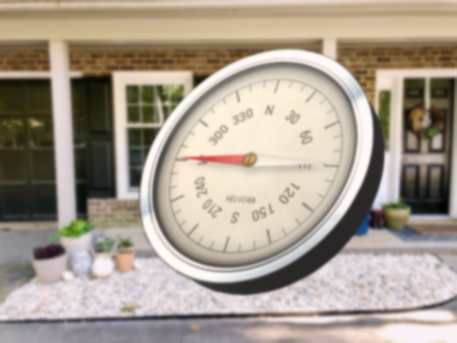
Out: value=270 unit=°
